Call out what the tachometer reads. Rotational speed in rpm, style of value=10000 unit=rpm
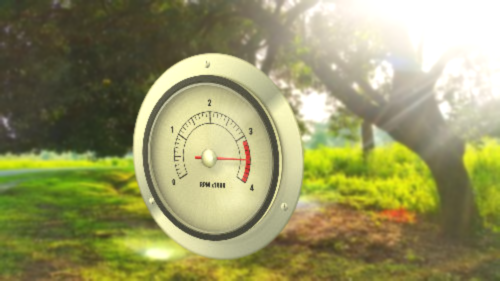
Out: value=3500 unit=rpm
